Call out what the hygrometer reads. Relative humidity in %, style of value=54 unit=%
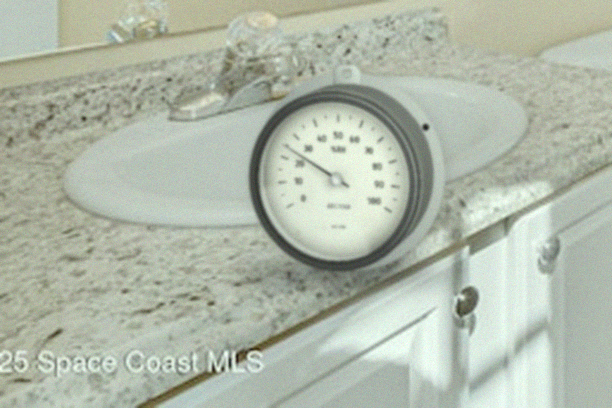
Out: value=25 unit=%
